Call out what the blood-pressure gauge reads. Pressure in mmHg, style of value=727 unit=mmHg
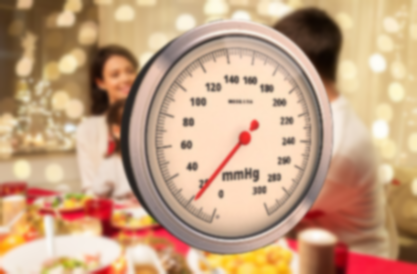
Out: value=20 unit=mmHg
